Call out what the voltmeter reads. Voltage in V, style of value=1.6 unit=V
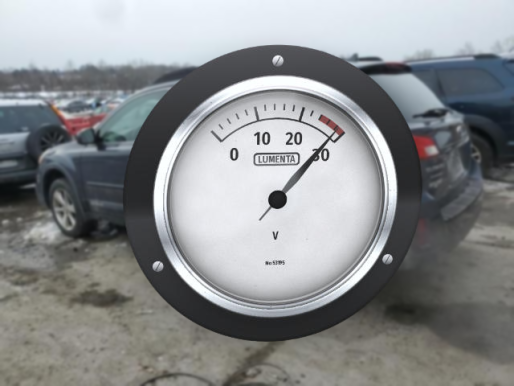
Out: value=28 unit=V
